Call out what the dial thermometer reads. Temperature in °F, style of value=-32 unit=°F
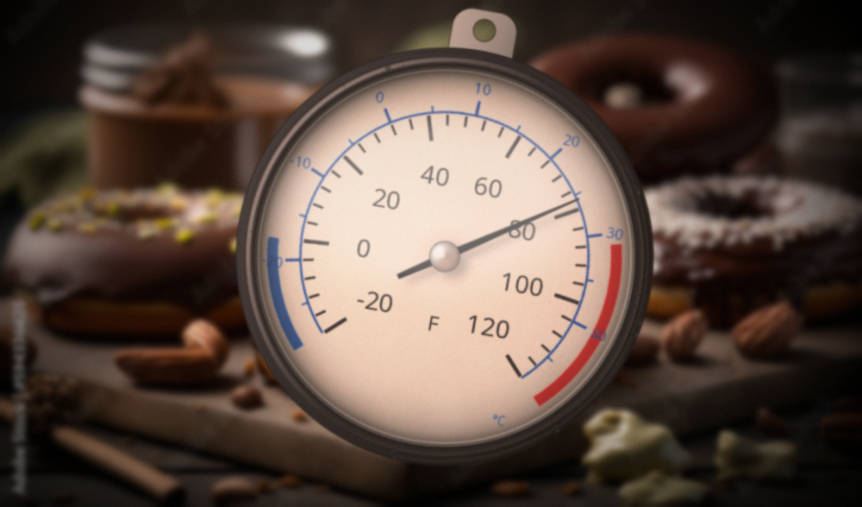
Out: value=78 unit=°F
